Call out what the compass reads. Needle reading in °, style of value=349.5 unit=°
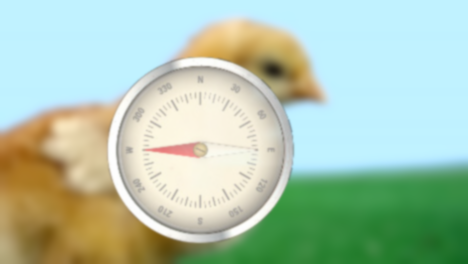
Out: value=270 unit=°
